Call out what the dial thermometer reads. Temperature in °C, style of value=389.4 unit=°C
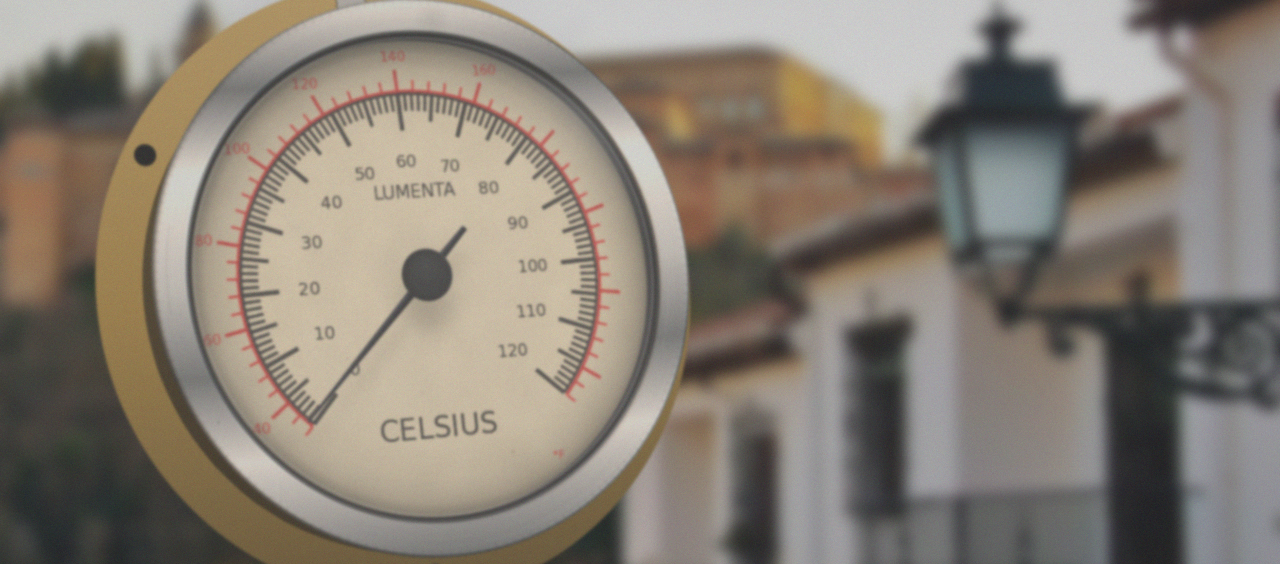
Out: value=1 unit=°C
